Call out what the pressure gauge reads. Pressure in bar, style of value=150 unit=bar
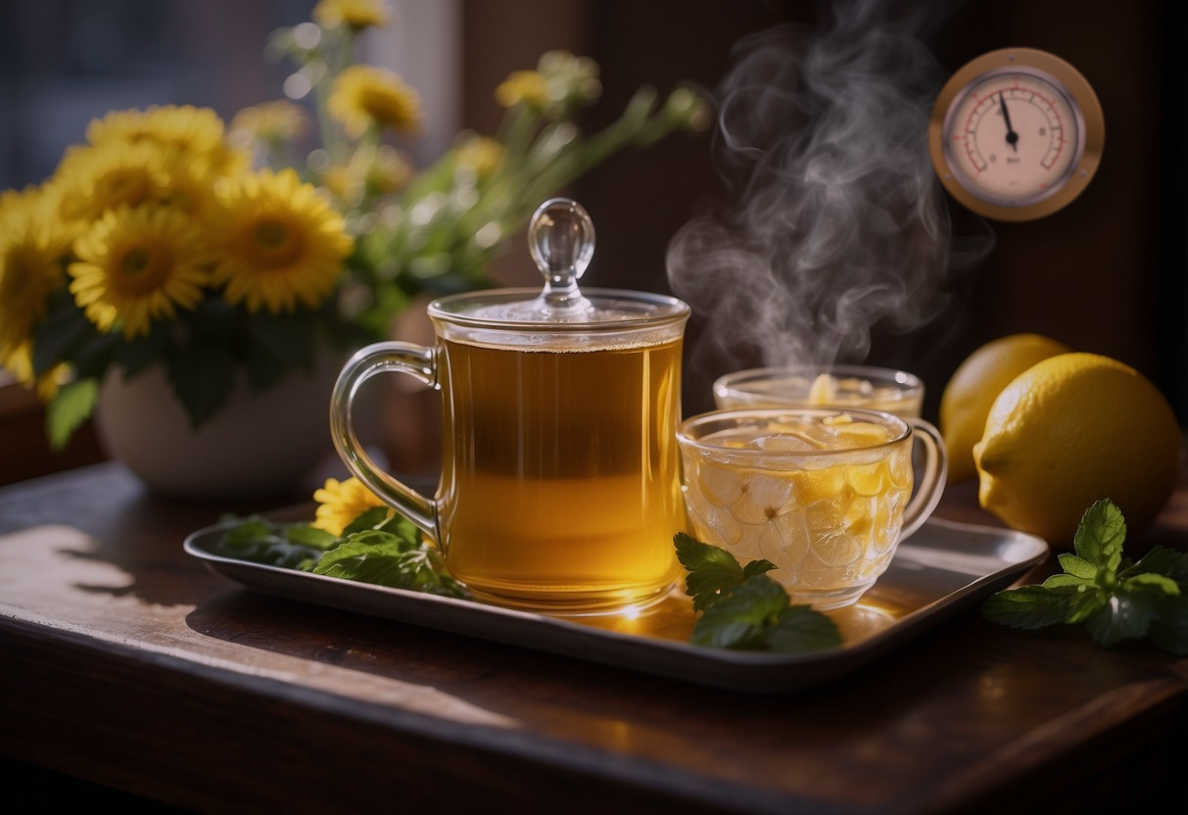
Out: value=4.5 unit=bar
